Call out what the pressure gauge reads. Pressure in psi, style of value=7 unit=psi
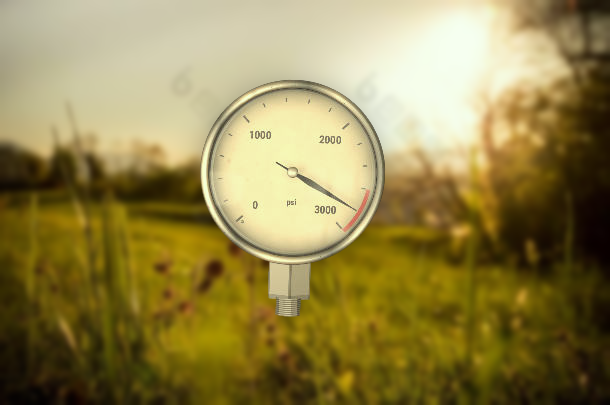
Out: value=2800 unit=psi
